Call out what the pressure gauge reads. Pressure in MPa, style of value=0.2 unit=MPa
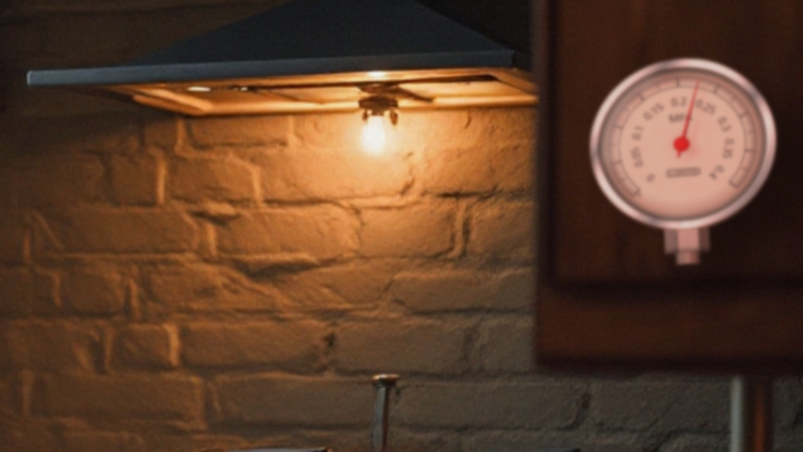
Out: value=0.225 unit=MPa
